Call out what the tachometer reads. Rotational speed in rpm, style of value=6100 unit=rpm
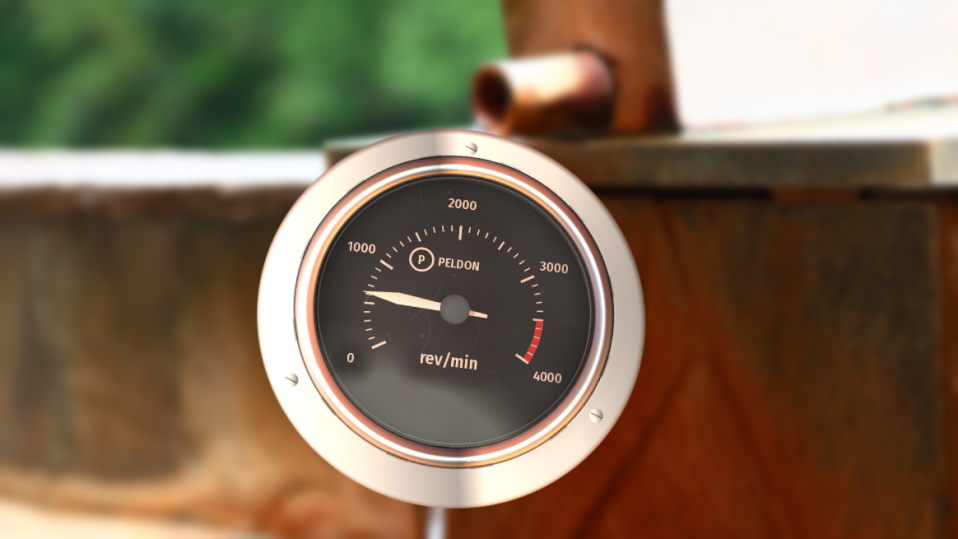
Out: value=600 unit=rpm
